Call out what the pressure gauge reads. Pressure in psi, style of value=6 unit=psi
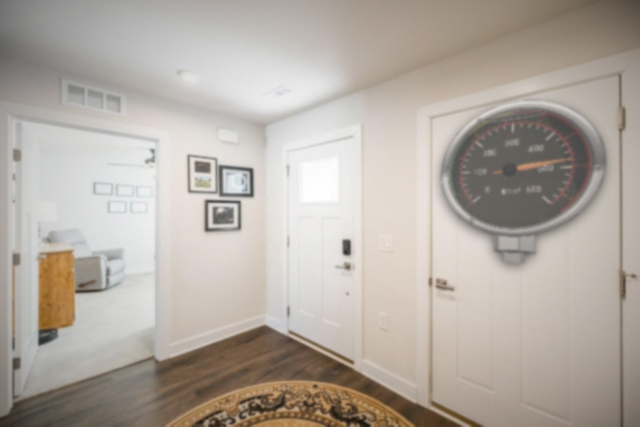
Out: value=480 unit=psi
